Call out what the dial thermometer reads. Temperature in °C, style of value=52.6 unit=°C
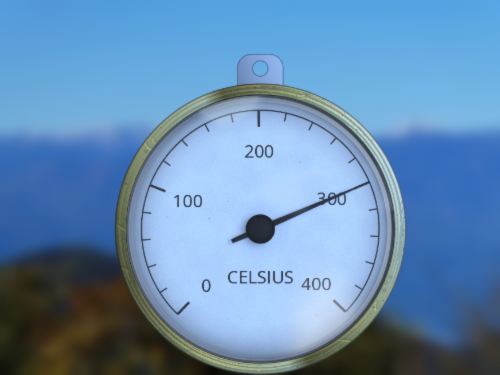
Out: value=300 unit=°C
